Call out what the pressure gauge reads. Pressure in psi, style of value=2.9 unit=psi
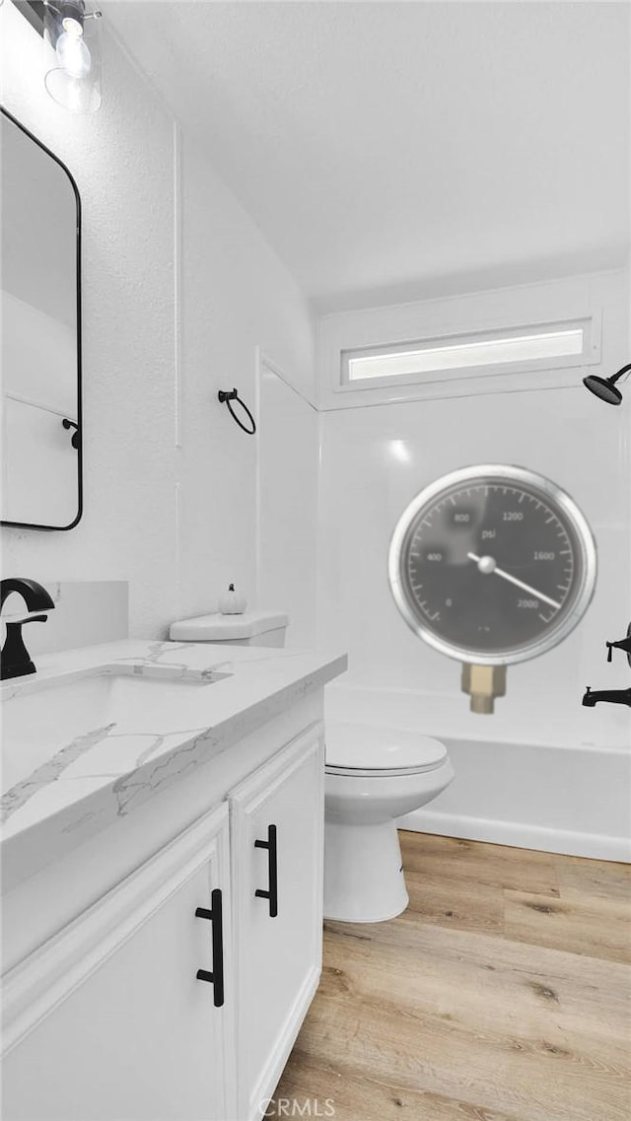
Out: value=1900 unit=psi
